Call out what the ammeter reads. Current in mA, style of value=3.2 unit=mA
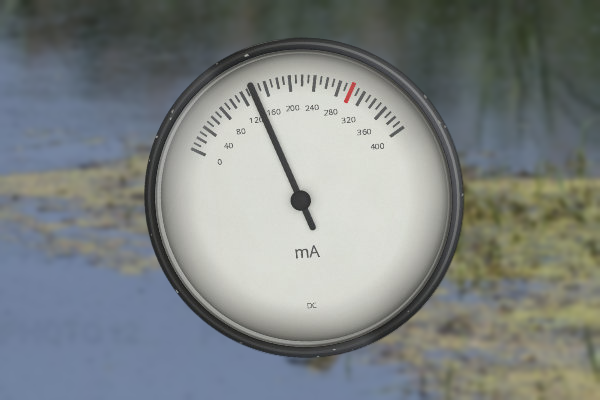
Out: value=140 unit=mA
